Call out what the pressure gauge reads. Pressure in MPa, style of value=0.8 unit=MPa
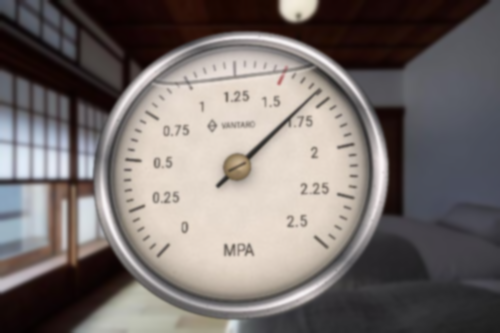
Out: value=1.7 unit=MPa
